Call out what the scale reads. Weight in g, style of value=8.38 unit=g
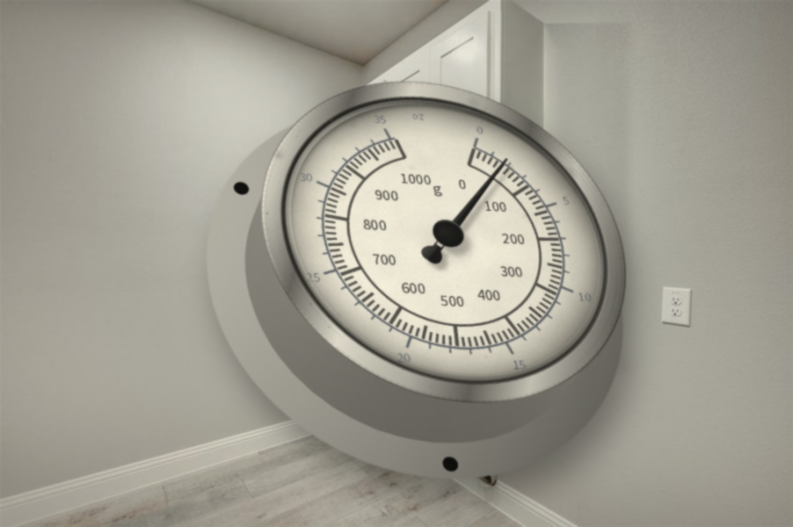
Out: value=50 unit=g
